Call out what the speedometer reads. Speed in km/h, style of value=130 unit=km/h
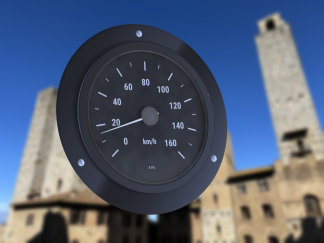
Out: value=15 unit=km/h
